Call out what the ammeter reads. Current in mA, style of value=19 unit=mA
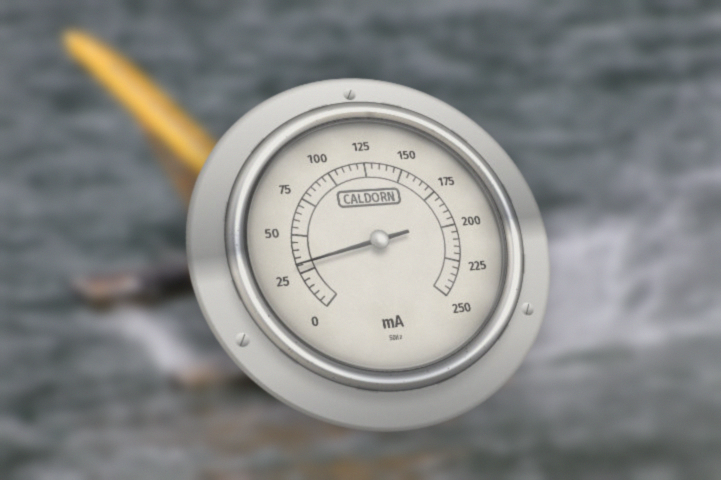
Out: value=30 unit=mA
